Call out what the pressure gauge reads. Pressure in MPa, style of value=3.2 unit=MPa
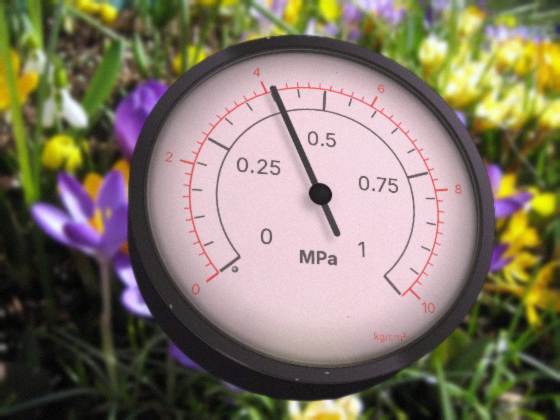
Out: value=0.4 unit=MPa
